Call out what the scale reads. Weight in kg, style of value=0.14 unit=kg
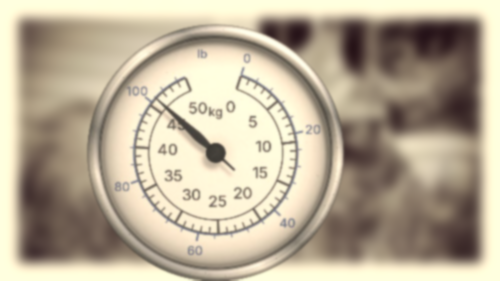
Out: value=46 unit=kg
